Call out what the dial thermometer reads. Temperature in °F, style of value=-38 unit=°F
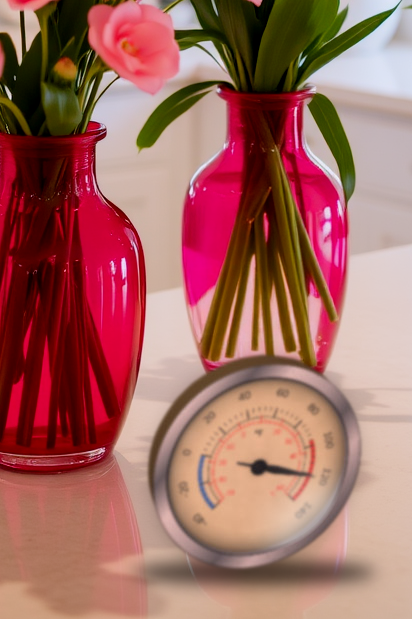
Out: value=120 unit=°F
